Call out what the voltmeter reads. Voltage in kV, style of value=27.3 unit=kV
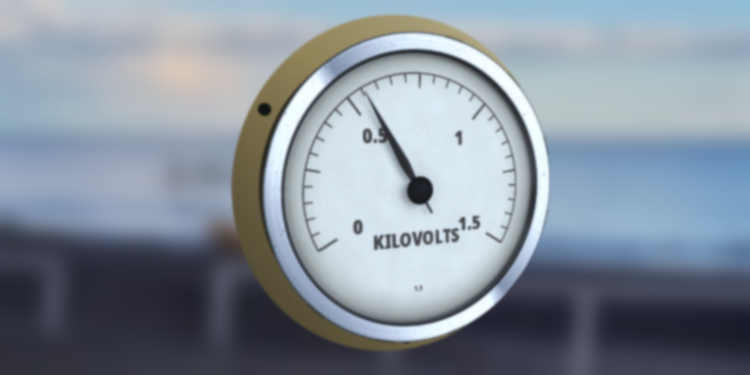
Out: value=0.55 unit=kV
